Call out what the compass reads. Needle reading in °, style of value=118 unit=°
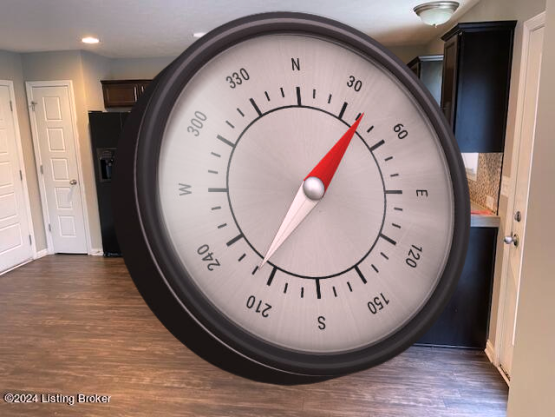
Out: value=40 unit=°
